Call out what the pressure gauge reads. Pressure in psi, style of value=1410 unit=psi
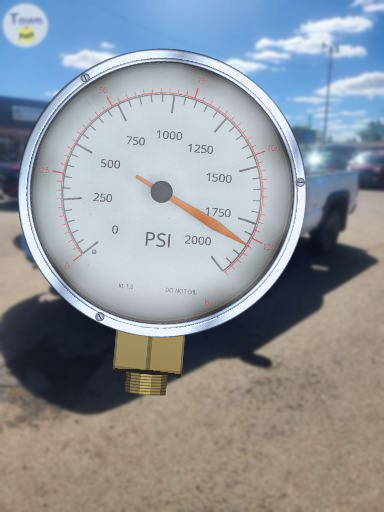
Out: value=1850 unit=psi
